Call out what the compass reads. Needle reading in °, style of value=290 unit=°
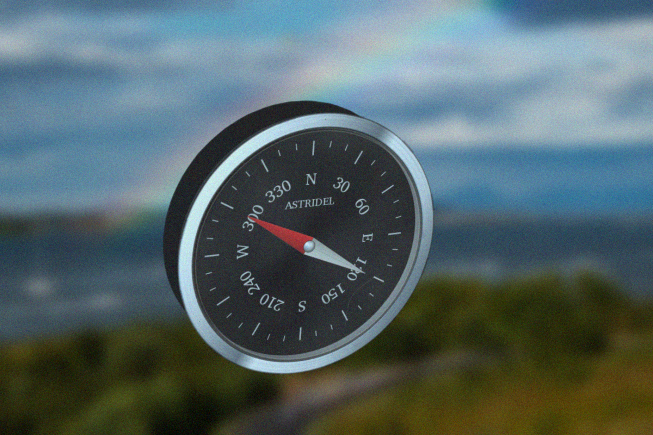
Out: value=300 unit=°
